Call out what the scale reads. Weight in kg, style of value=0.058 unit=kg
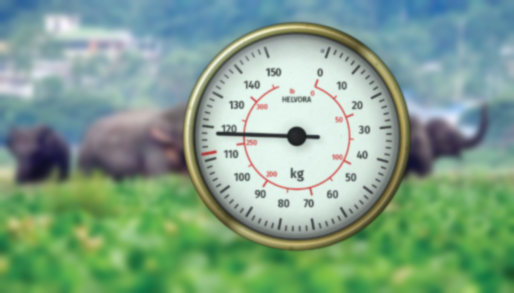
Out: value=118 unit=kg
